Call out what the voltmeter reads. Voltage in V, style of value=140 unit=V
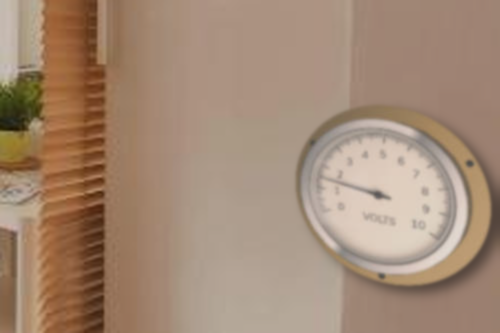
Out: value=1.5 unit=V
